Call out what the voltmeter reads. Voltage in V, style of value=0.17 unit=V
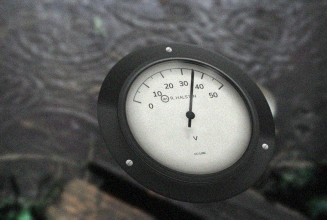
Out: value=35 unit=V
